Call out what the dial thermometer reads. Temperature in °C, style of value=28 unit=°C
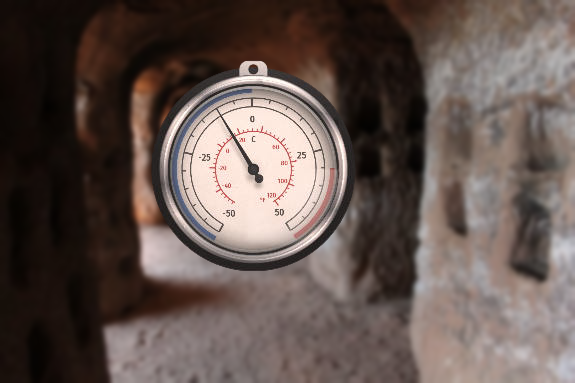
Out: value=-10 unit=°C
